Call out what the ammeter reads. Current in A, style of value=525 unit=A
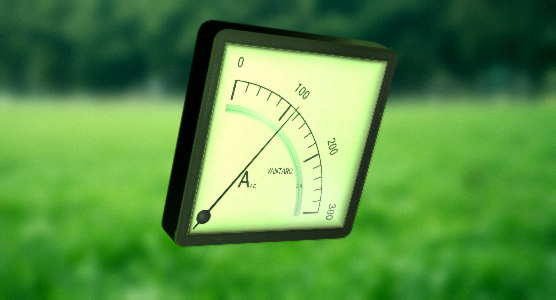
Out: value=110 unit=A
